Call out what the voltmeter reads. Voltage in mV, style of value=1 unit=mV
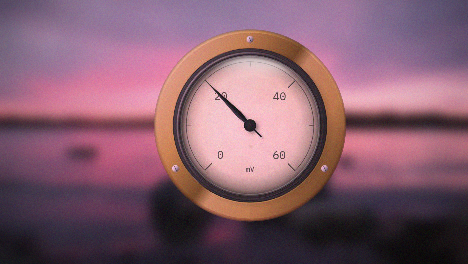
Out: value=20 unit=mV
